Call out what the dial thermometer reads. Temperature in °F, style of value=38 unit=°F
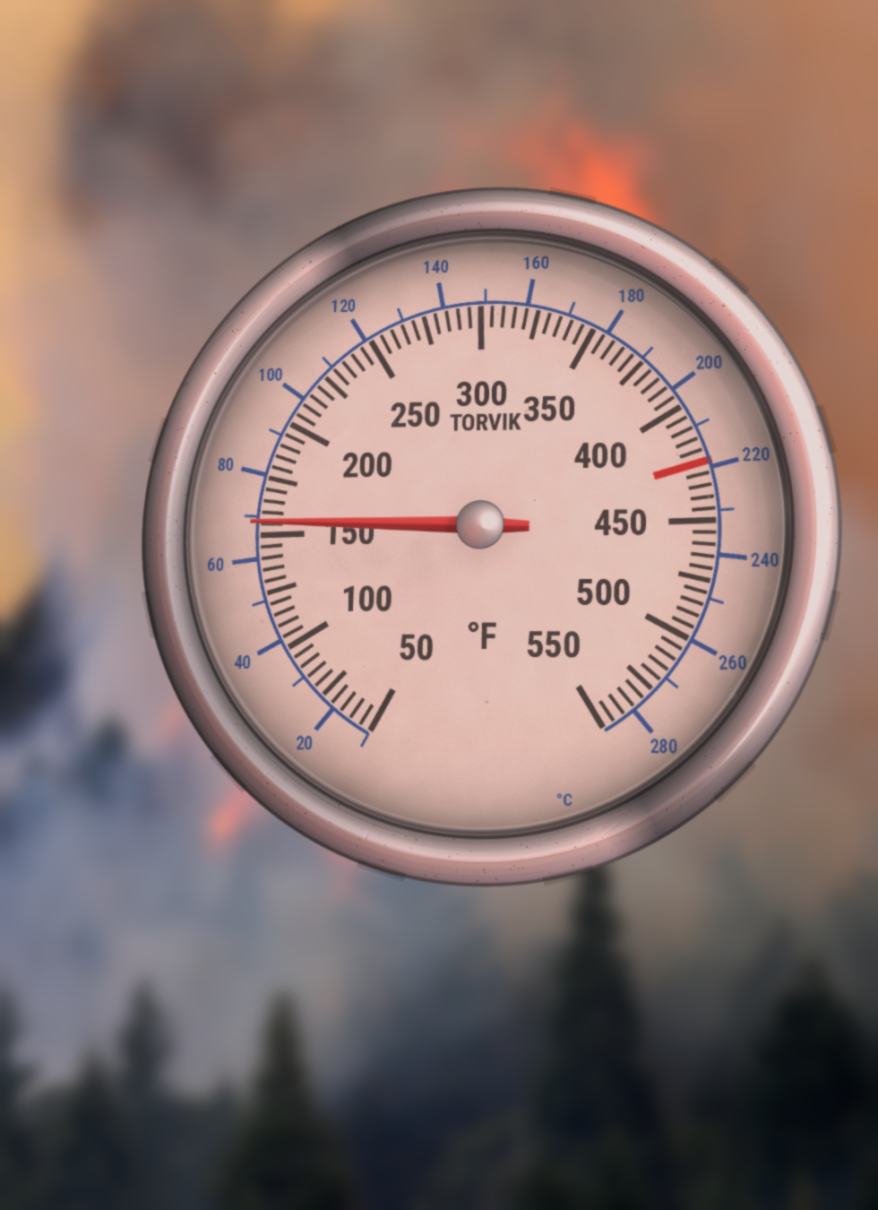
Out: value=155 unit=°F
